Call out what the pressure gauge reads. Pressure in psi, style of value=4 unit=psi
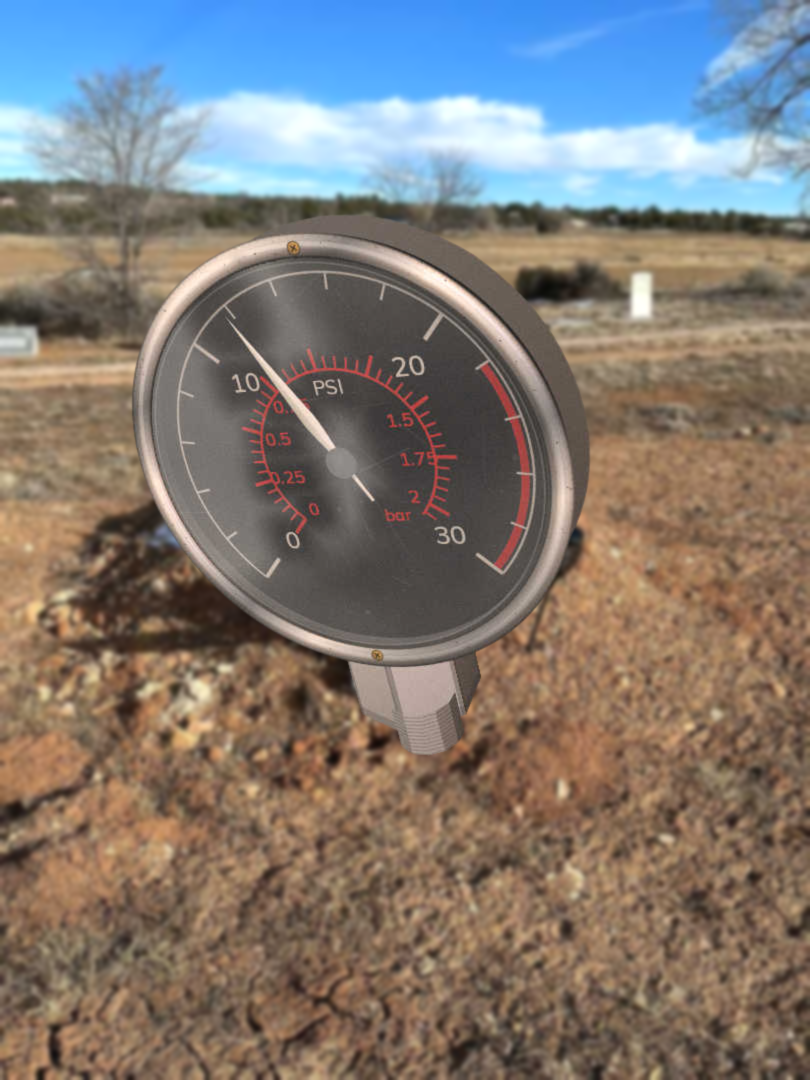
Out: value=12 unit=psi
